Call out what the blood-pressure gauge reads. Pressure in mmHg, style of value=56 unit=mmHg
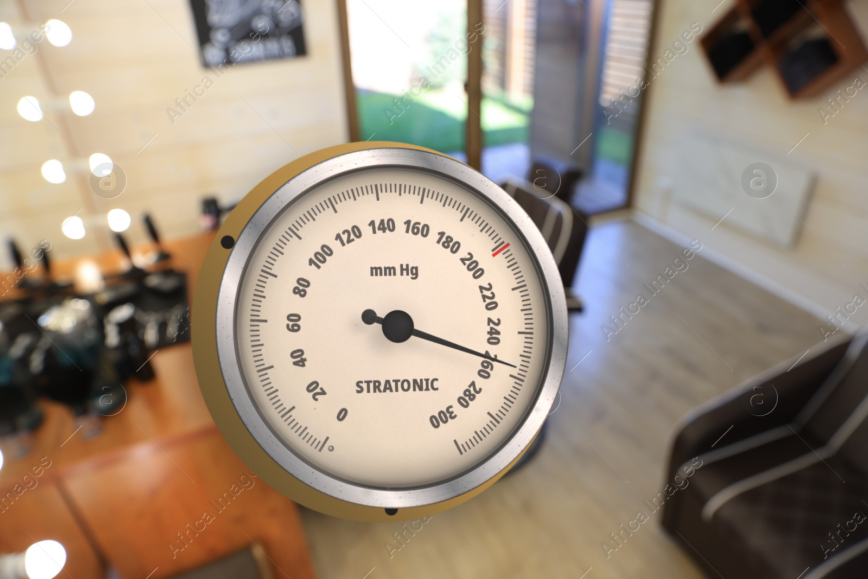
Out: value=256 unit=mmHg
